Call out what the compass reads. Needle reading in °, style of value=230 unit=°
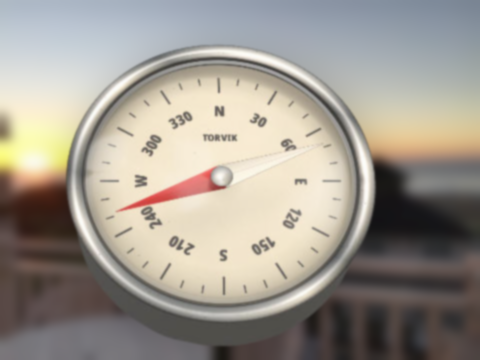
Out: value=250 unit=°
